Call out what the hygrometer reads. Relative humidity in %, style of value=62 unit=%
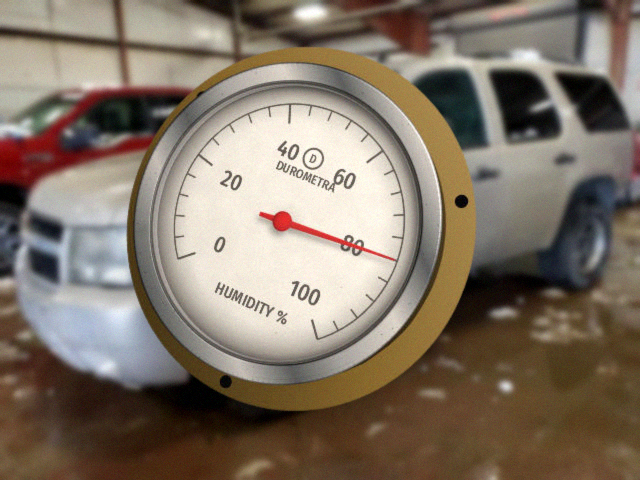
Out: value=80 unit=%
